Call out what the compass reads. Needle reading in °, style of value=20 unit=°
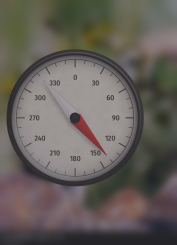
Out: value=140 unit=°
